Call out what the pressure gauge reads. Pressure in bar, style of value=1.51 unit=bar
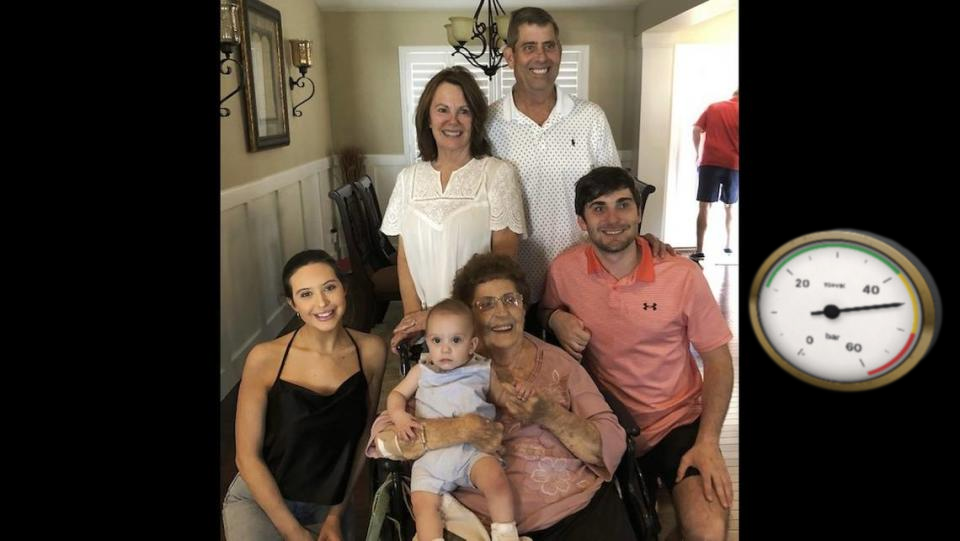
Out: value=45 unit=bar
